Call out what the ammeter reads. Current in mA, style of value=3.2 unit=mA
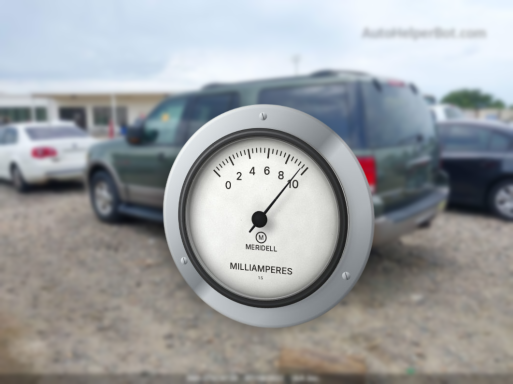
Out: value=9.6 unit=mA
